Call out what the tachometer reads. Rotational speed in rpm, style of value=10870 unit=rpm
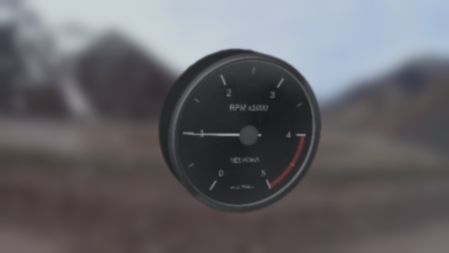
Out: value=1000 unit=rpm
